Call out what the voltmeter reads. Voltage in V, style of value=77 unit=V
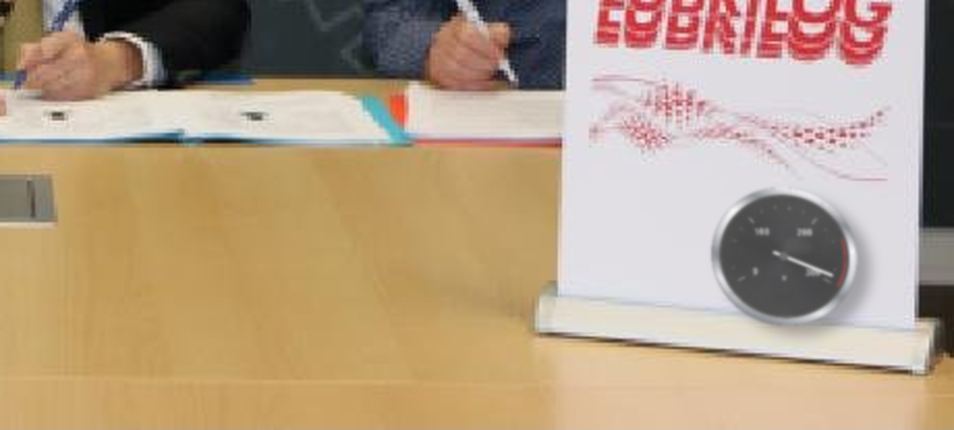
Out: value=290 unit=V
